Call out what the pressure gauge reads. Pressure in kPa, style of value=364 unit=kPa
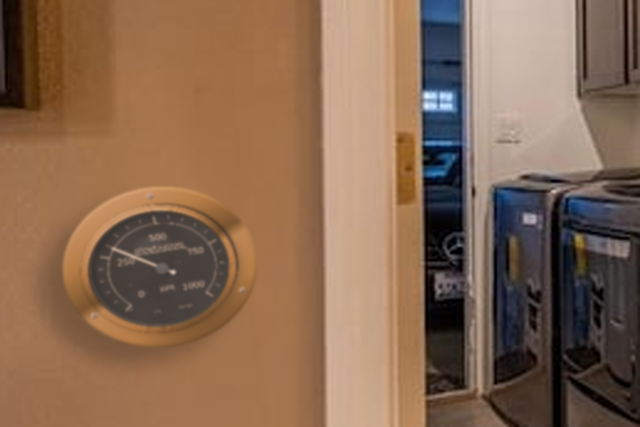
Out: value=300 unit=kPa
